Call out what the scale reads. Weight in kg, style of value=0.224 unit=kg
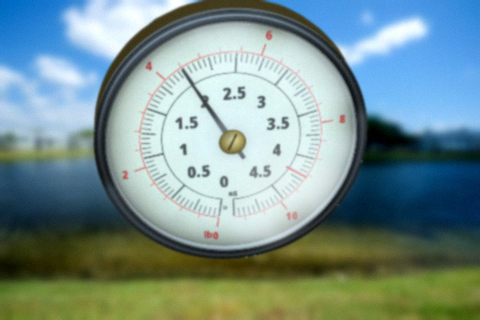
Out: value=2 unit=kg
